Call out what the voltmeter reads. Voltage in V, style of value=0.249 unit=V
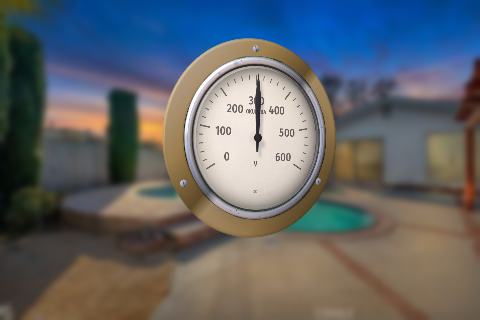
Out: value=300 unit=V
